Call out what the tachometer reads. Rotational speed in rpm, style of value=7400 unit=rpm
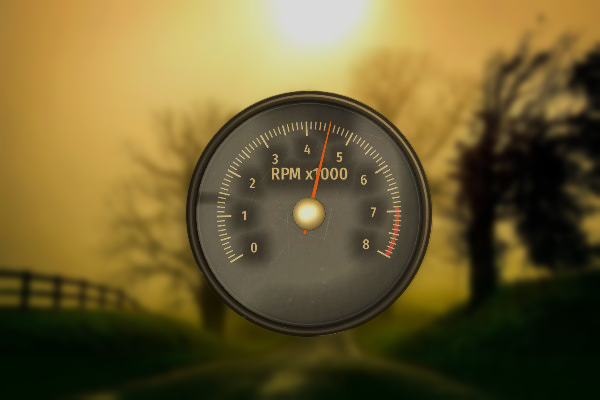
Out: value=4500 unit=rpm
